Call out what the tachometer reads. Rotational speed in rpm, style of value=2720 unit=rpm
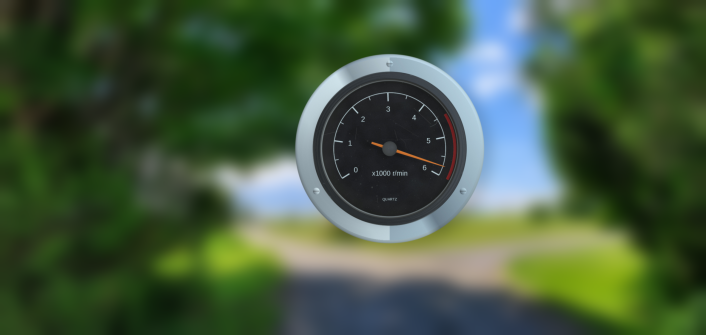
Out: value=5750 unit=rpm
